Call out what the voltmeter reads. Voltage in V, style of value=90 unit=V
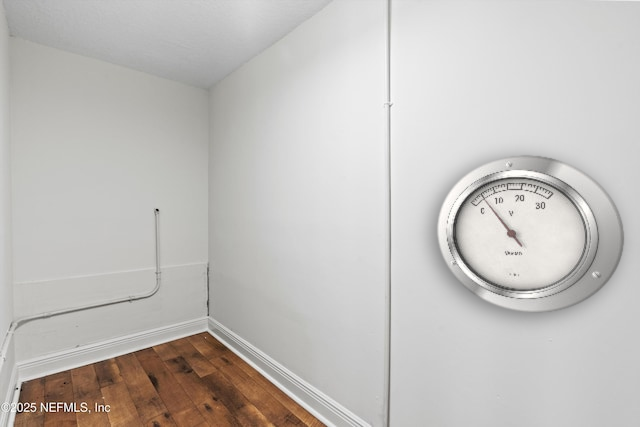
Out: value=5 unit=V
